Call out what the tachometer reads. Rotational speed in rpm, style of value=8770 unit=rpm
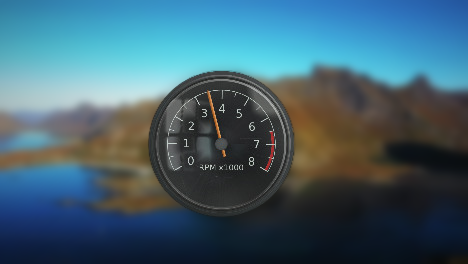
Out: value=3500 unit=rpm
